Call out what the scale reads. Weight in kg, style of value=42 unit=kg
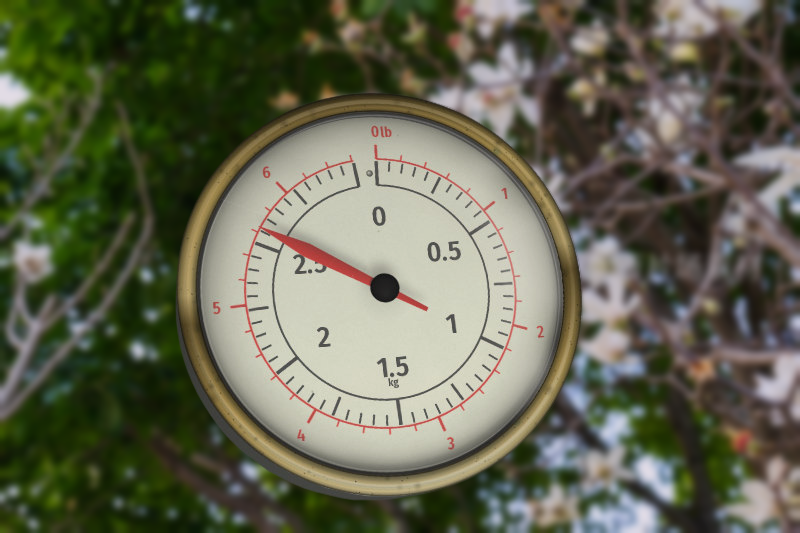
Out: value=2.55 unit=kg
